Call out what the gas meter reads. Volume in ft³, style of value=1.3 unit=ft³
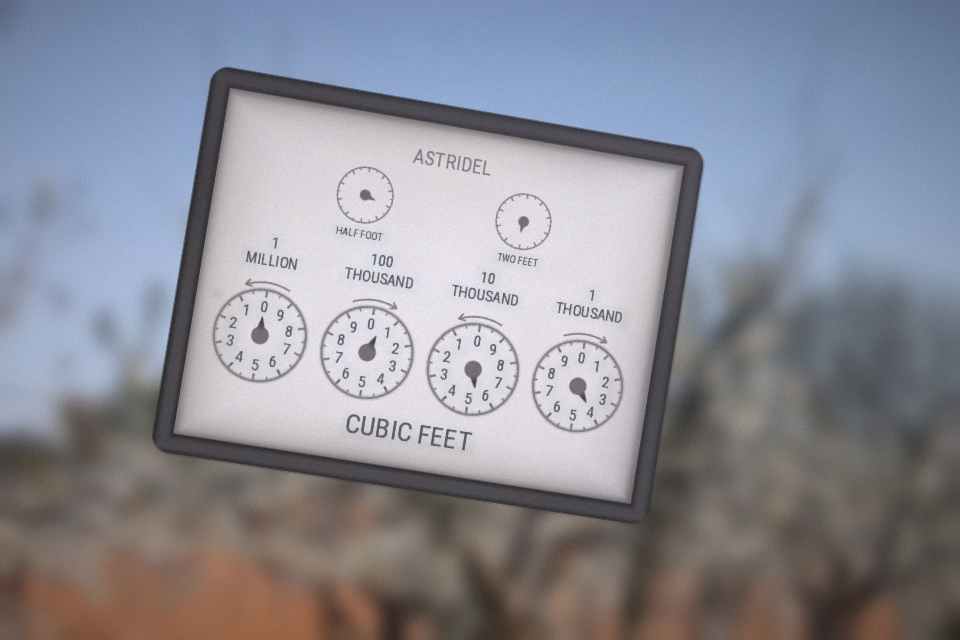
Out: value=5400 unit=ft³
